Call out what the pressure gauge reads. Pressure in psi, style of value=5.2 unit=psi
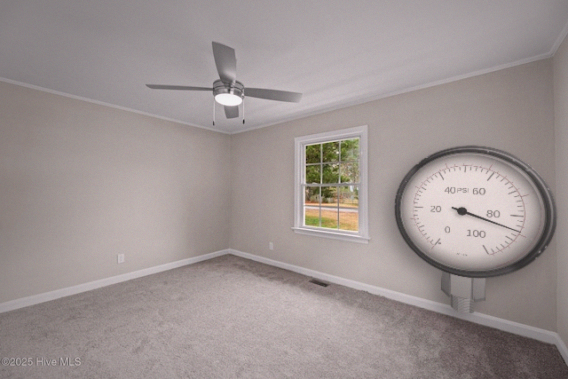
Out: value=86 unit=psi
